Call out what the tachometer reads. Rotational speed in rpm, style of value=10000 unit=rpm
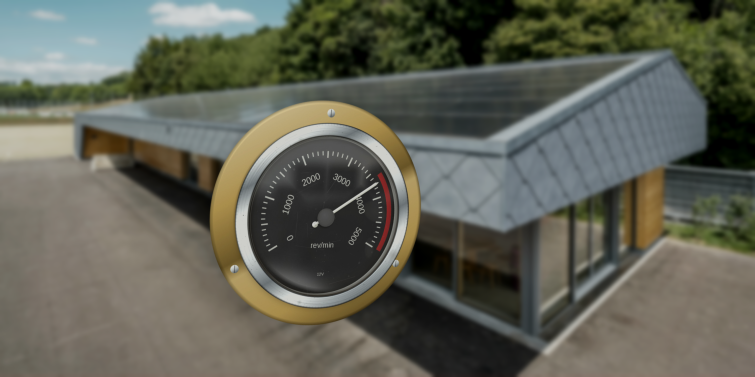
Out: value=3700 unit=rpm
